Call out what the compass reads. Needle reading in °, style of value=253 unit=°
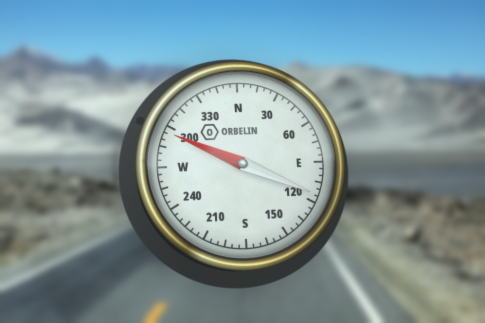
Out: value=295 unit=°
